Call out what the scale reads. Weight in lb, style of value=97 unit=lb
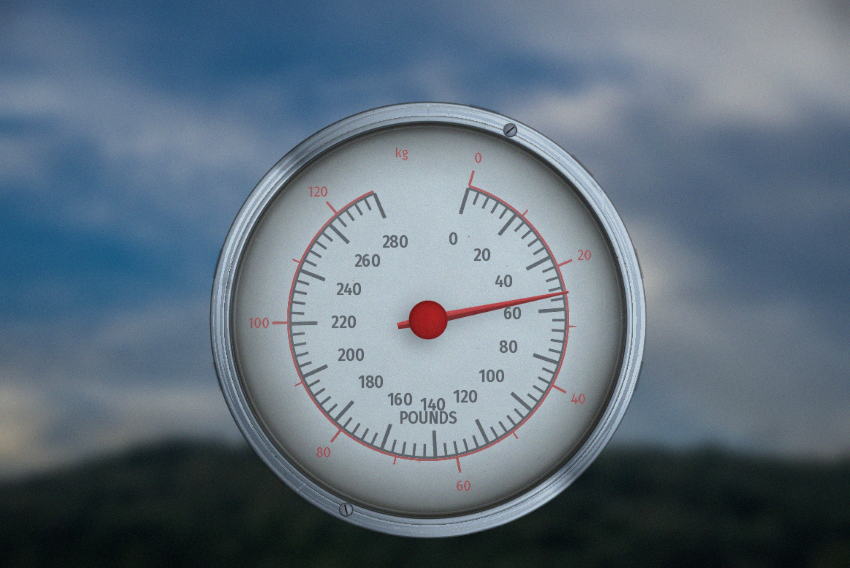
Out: value=54 unit=lb
